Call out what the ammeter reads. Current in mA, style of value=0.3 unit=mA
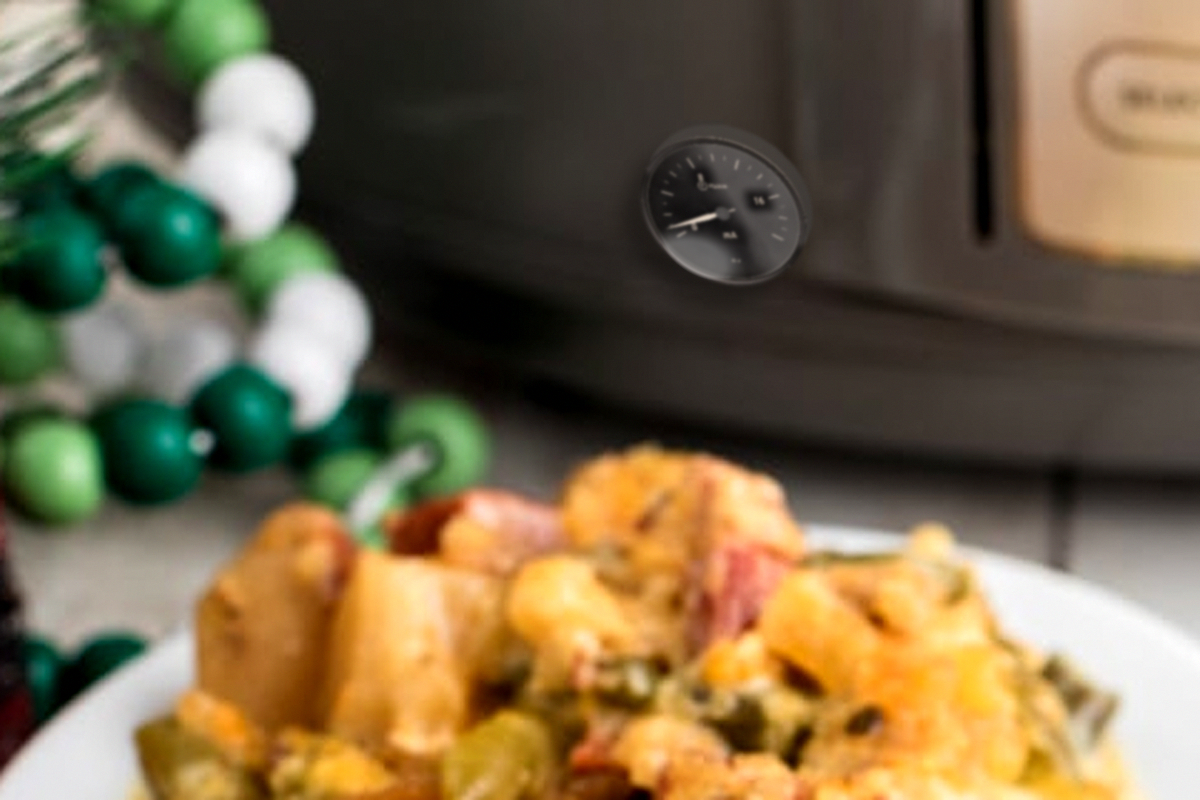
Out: value=1 unit=mA
